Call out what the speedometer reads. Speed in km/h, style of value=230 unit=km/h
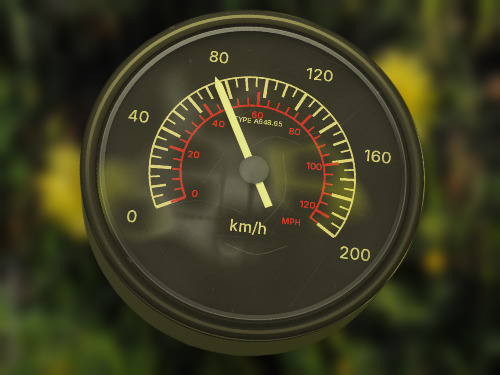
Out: value=75 unit=km/h
